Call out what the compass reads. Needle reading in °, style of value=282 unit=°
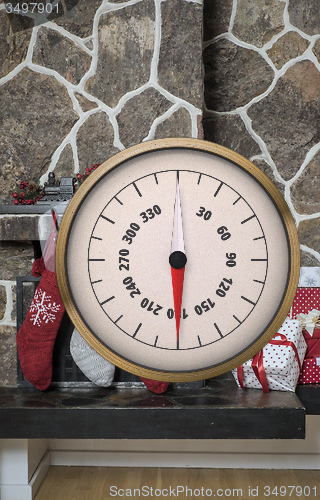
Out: value=180 unit=°
